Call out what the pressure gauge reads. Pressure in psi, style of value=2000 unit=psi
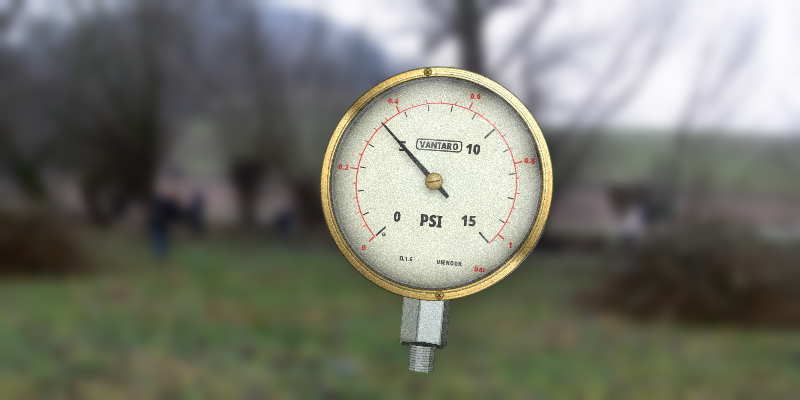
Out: value=5 unit=psi
